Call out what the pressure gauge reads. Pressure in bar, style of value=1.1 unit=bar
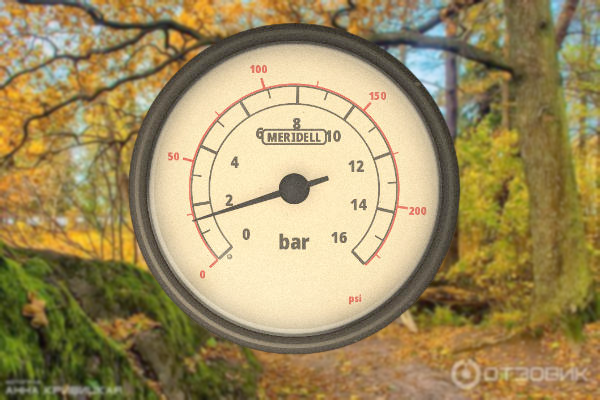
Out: value=1.5 unit=bar
